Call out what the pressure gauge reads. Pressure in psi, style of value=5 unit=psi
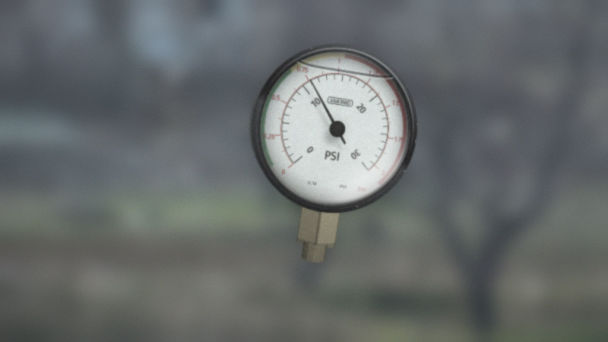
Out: value=11 unit=psi
